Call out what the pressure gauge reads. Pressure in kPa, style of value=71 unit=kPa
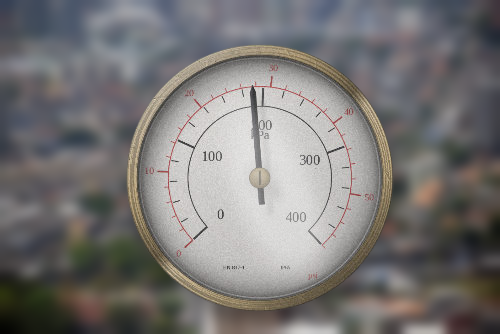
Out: value=190 unit=kPa
